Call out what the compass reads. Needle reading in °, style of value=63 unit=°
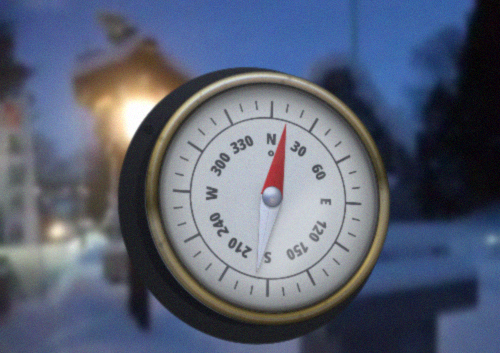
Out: value=10 unit=°
